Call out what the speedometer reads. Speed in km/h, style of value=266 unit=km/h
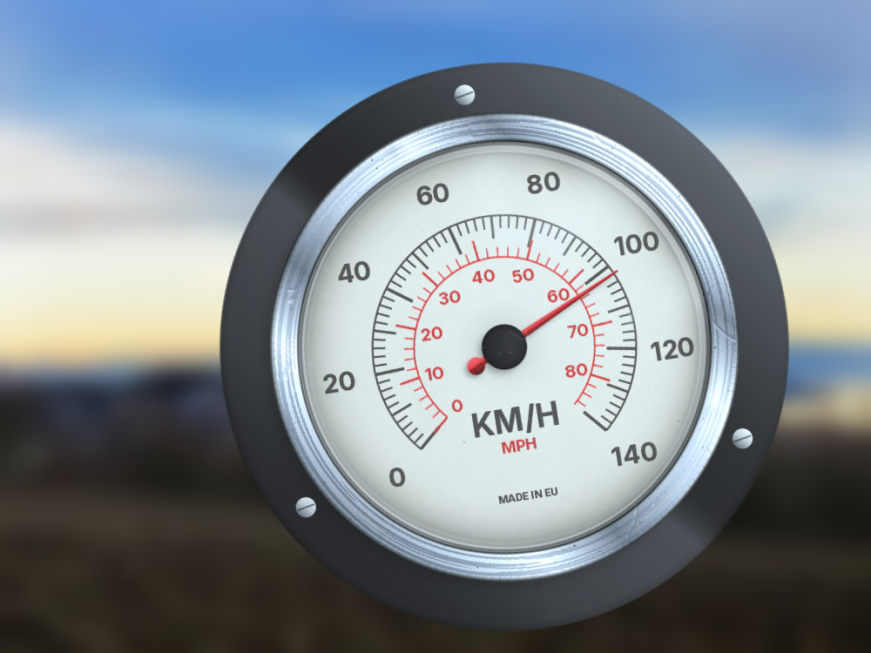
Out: value=102 unit=km/h
